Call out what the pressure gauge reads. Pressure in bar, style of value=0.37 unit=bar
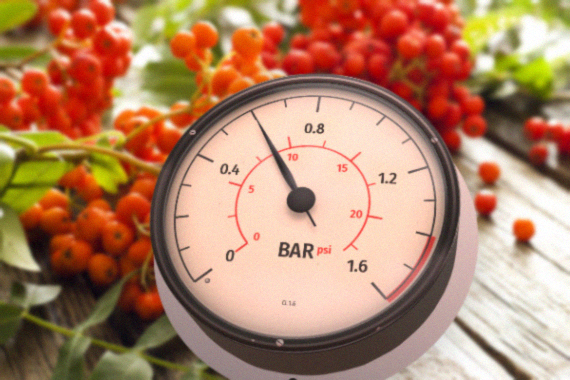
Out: value=0.6 unit=bar
